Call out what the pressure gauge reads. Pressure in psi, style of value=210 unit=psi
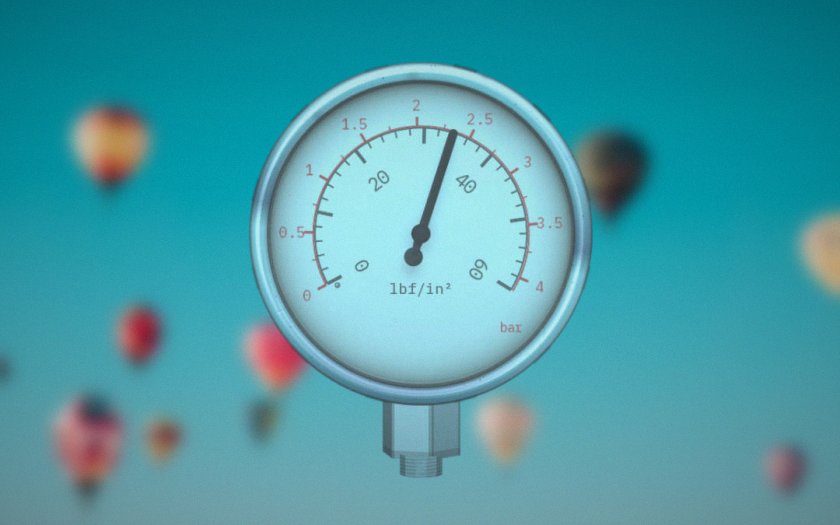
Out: value=34 unit=psi
